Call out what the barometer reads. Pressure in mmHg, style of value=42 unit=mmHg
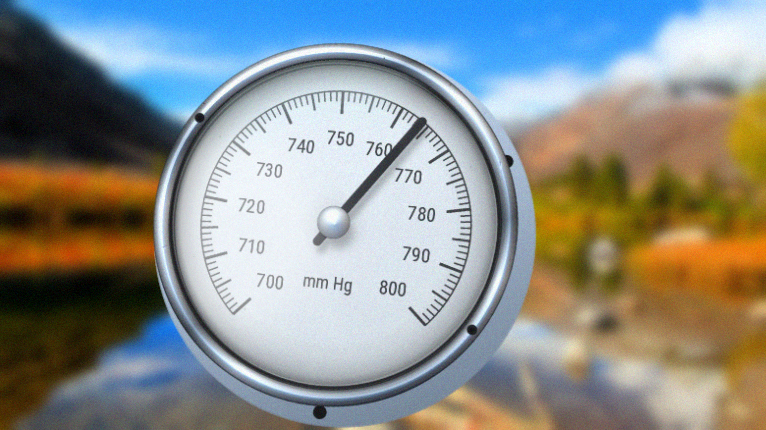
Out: value=764 unit=mmHg
